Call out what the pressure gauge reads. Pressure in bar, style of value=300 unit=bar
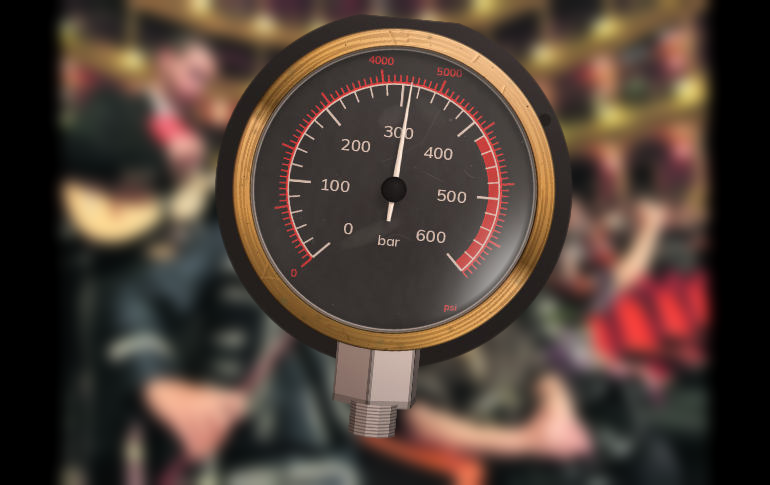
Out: value=310 unit=bar
